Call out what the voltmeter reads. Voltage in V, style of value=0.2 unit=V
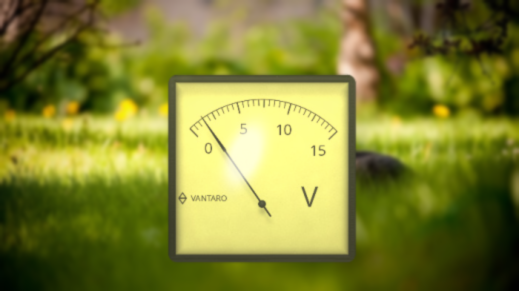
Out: value=1.5 unit=V
